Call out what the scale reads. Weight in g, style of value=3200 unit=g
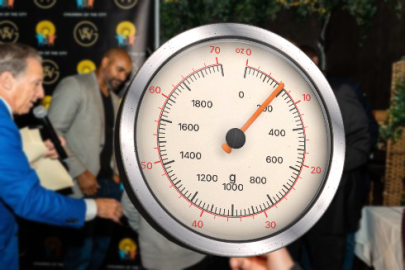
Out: value=180 unit=g
